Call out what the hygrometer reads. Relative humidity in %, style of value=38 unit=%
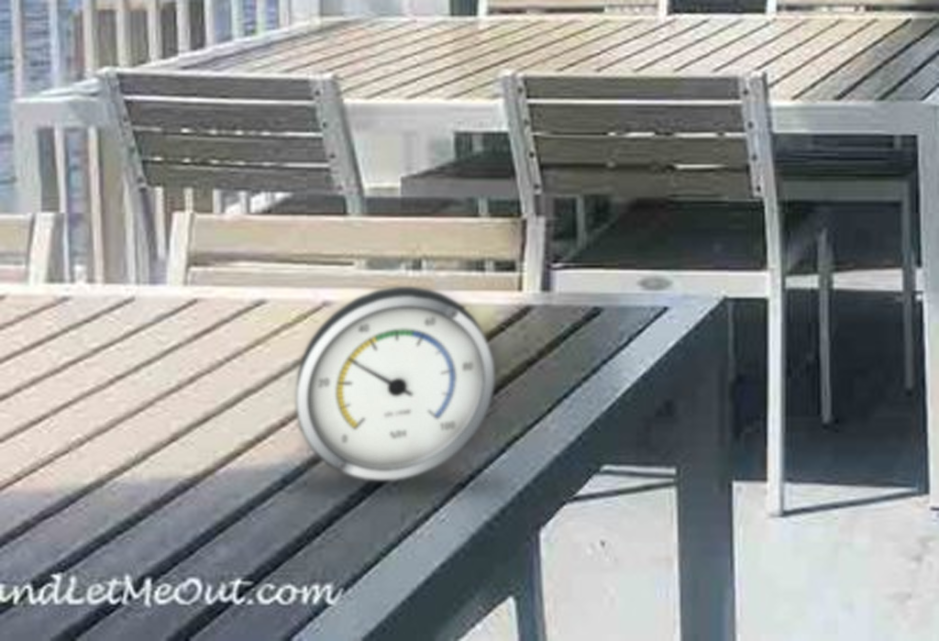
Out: value=30 unit=%
